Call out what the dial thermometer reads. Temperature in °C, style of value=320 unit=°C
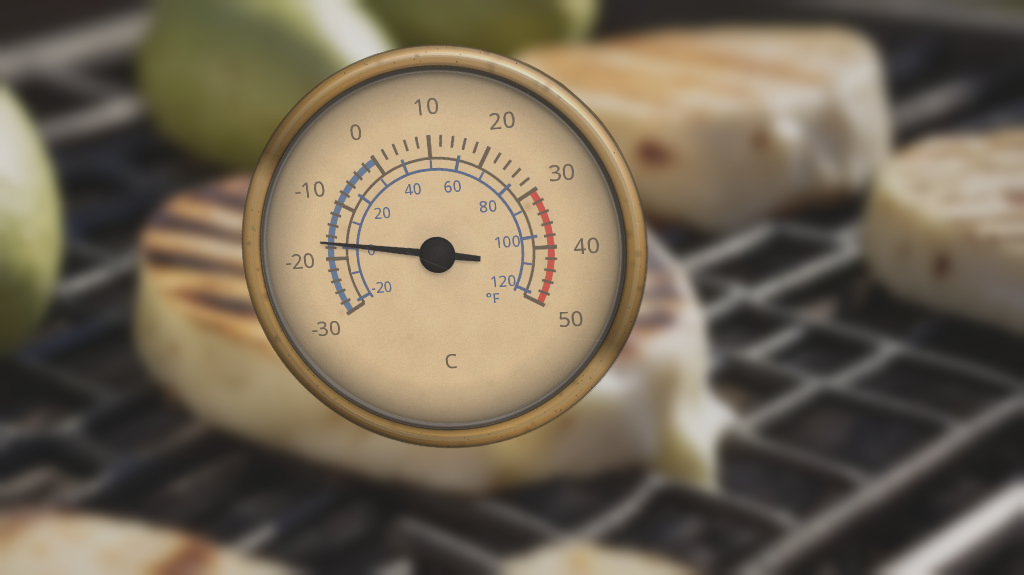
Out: value=-17 unit=°C
